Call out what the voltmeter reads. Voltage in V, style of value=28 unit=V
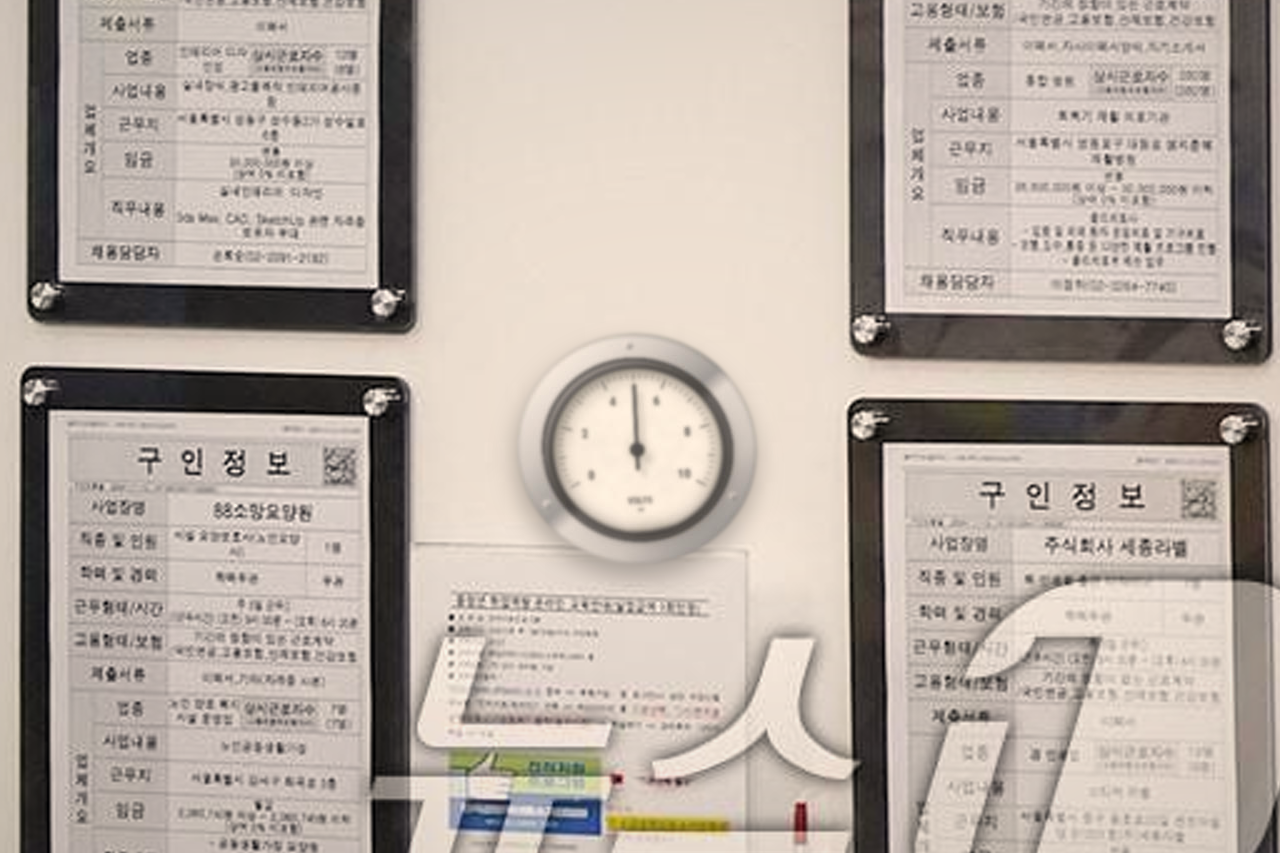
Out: value=5 unit=V
